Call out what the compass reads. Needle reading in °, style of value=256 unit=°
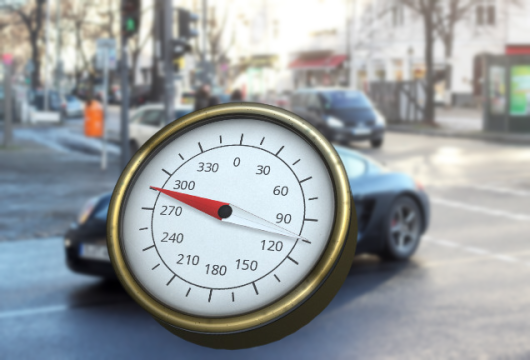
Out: value=285 unit=°
